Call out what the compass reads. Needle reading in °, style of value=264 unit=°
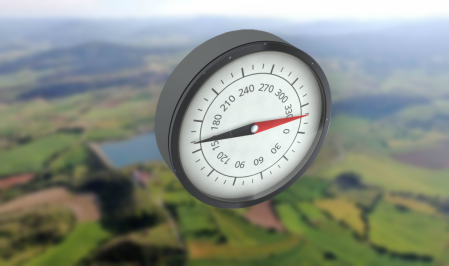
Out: value=340 unit=°
